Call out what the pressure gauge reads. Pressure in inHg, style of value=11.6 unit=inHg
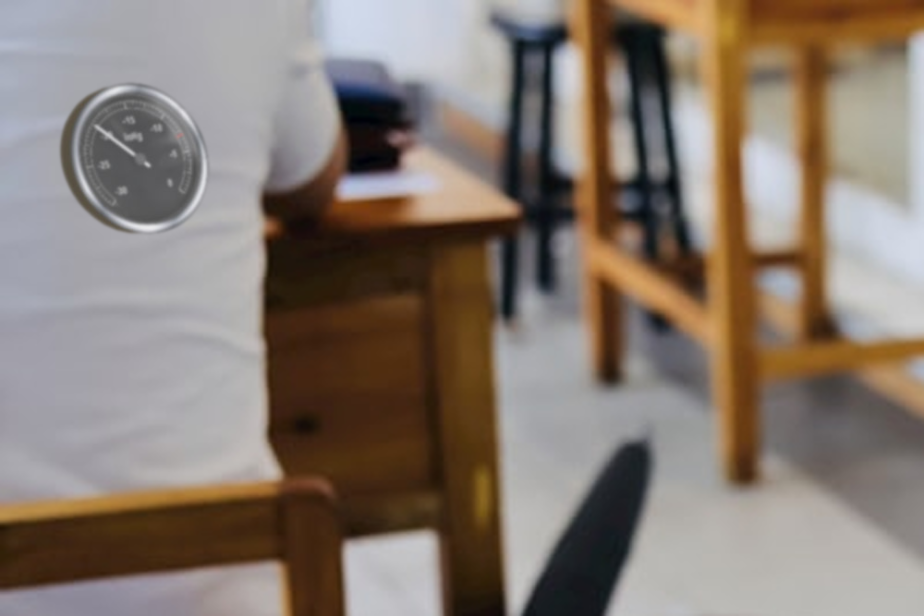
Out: value=-20 unit=inHg
